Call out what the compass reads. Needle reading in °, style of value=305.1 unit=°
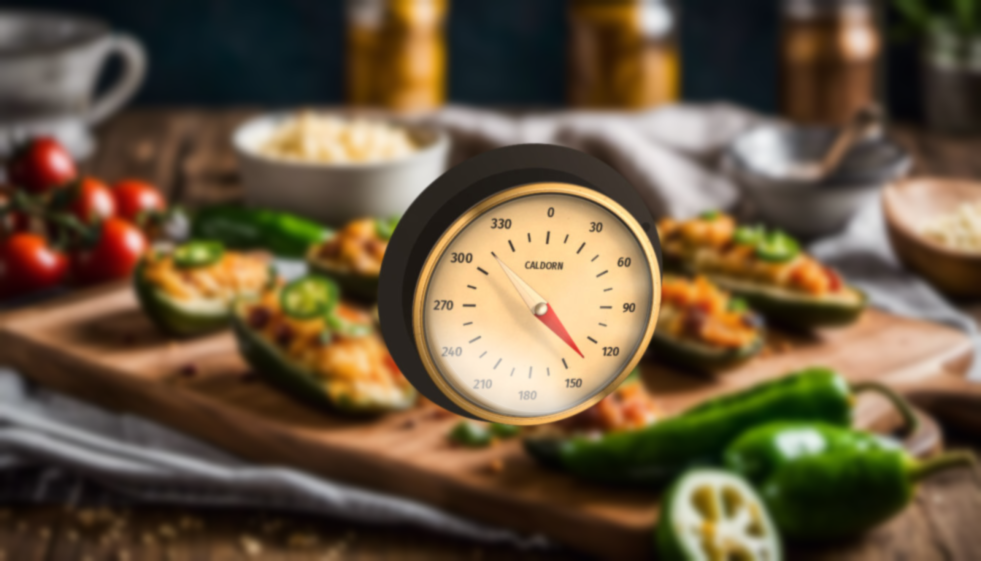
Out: value=135 unit=°
